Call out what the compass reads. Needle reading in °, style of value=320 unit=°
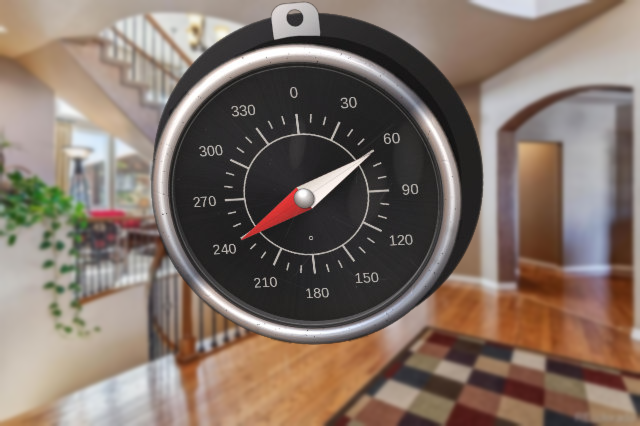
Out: value=240 unit=°
